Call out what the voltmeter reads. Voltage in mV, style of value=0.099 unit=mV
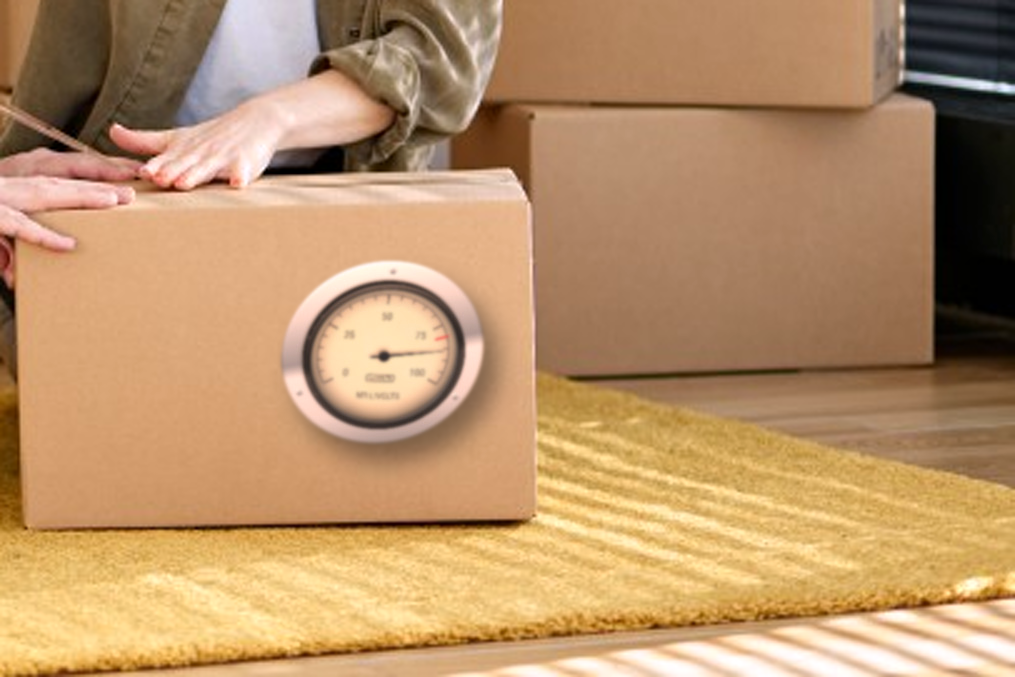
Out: value=85 unit=mV
